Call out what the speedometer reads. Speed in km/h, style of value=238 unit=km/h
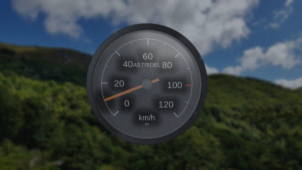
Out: value=10 unit=km/h
